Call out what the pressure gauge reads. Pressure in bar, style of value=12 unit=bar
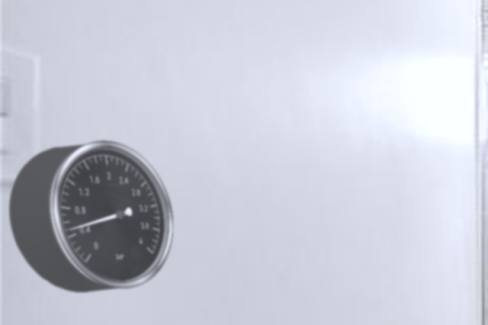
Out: value=0.5 unit=bar
